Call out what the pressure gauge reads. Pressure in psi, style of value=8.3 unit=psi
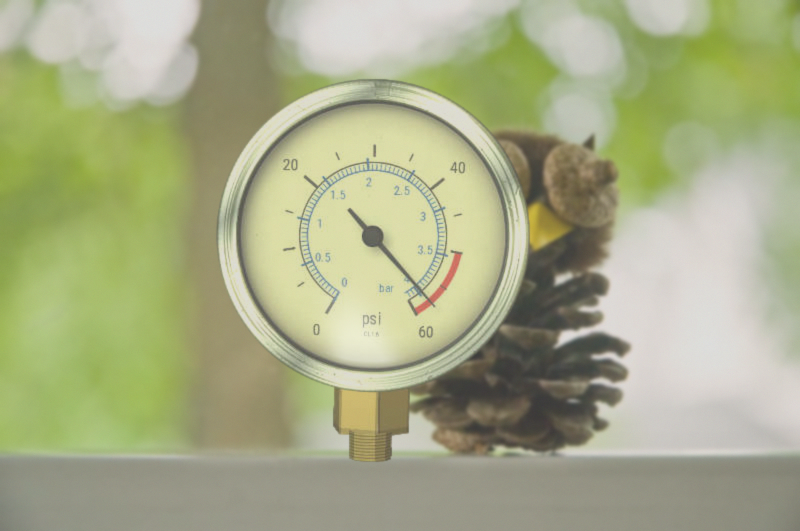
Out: value=57.5 unit=psi
